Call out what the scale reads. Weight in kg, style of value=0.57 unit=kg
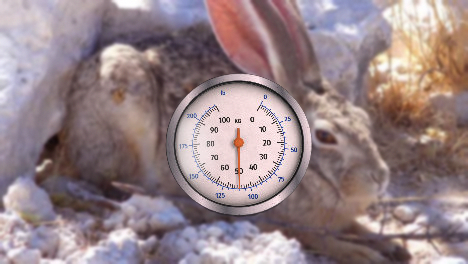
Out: value=50 unit=kg
